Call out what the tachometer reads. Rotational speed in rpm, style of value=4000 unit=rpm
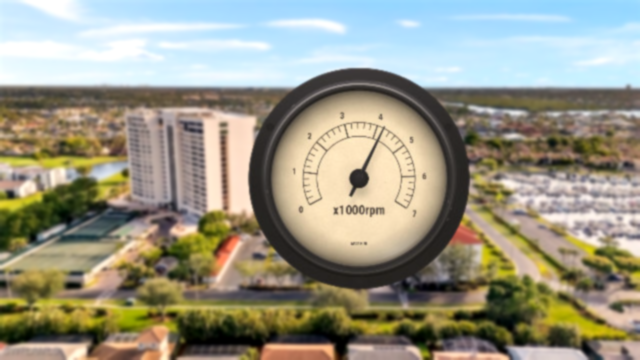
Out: value=4200 unit=rpm
